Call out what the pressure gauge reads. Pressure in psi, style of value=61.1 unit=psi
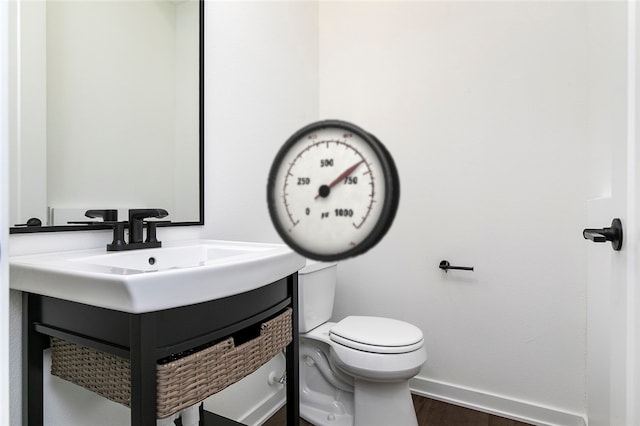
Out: value=700 unit=psi
